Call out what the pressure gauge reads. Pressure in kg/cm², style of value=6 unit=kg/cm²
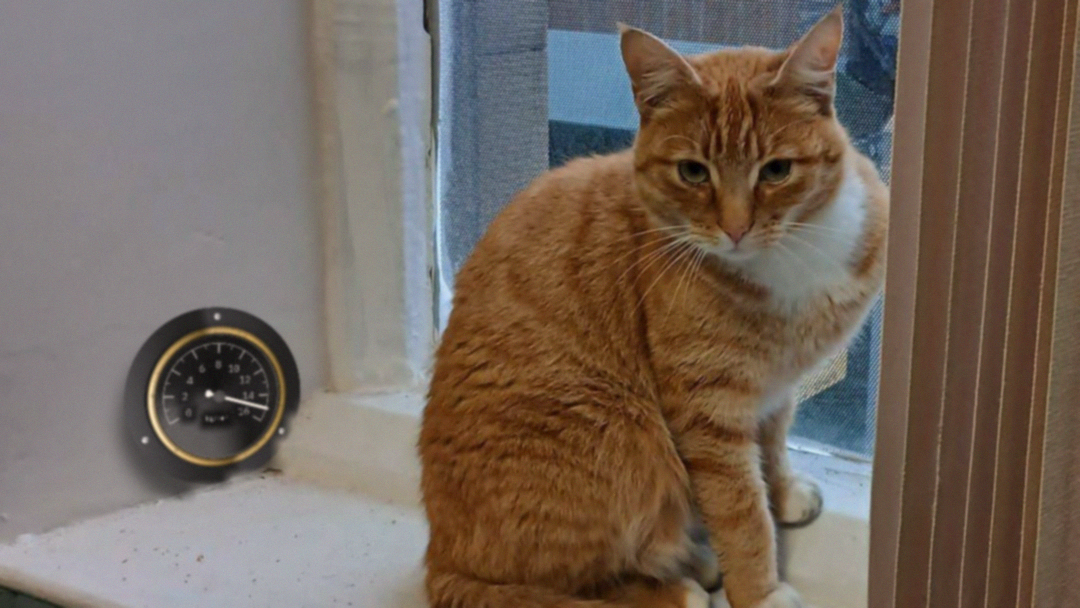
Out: value=15 unit=kg/cm²
